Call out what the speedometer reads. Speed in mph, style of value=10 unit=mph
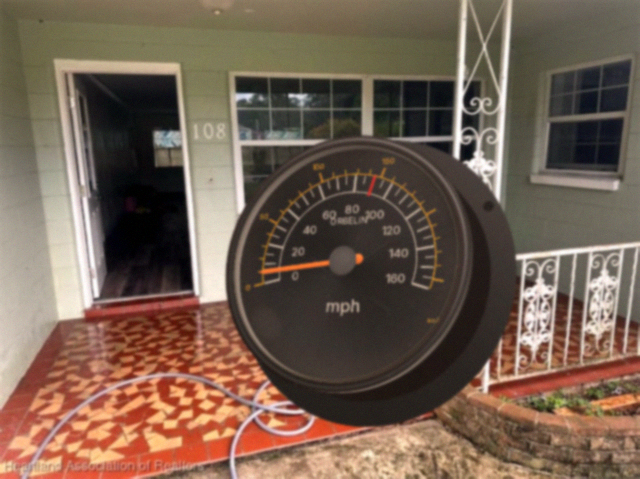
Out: value=5 unit=mph
